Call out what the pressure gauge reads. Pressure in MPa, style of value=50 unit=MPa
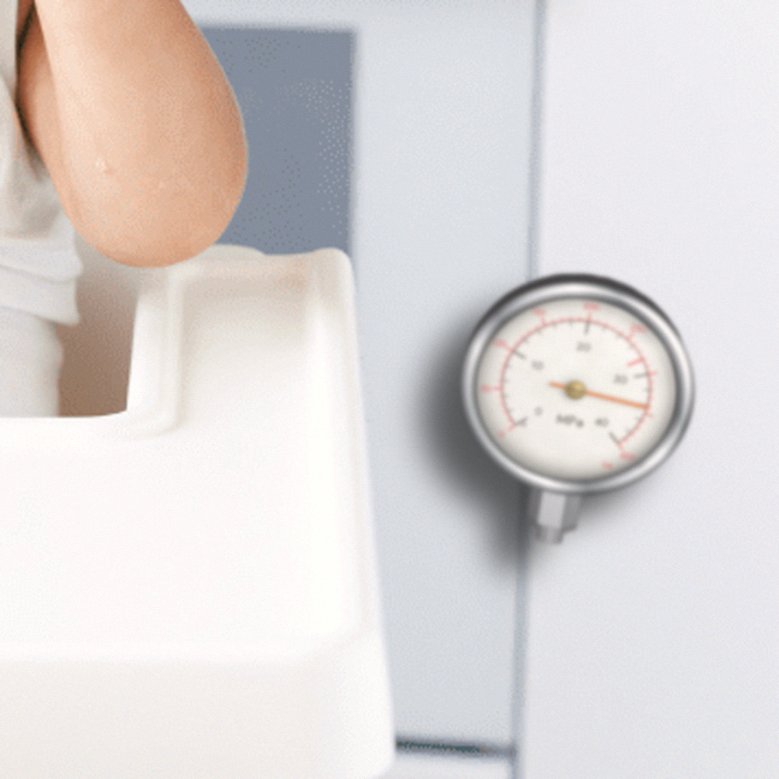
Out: value=34 unit=MPa
